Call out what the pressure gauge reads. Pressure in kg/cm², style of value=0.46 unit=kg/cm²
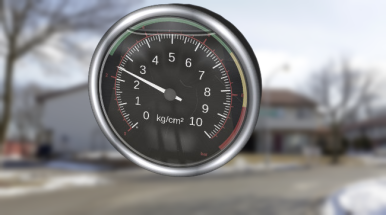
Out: value=2.5 unit=kg/cm²
